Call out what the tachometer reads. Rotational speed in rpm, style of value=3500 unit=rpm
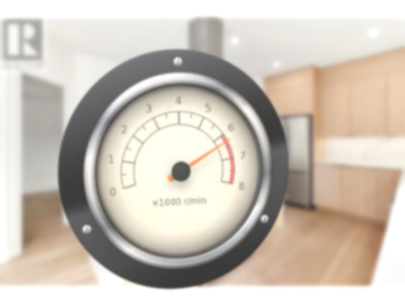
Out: value=6250 unit=rpm
